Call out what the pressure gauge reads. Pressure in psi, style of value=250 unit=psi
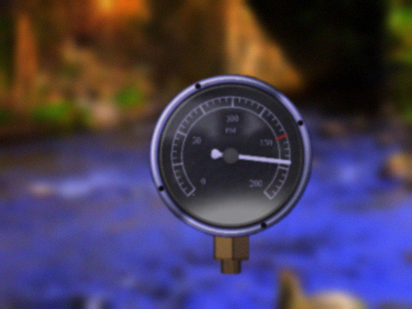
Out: value=170 unit=psi
